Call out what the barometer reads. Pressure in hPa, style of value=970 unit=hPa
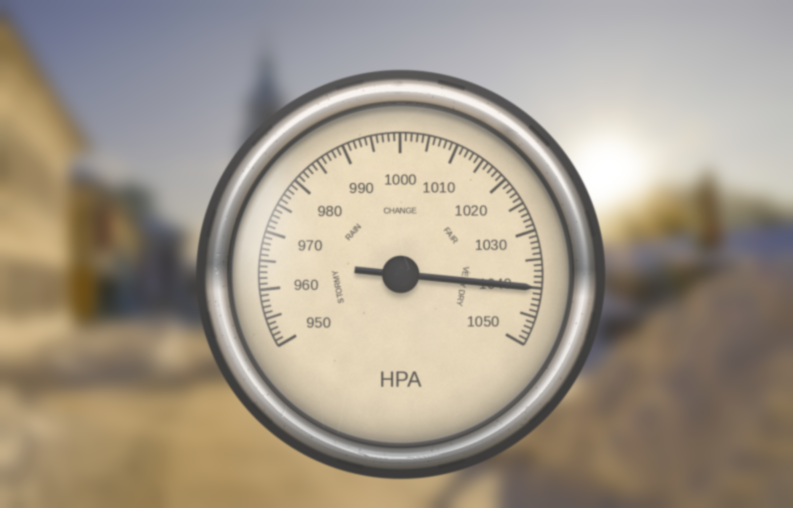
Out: value=1040 unit=hPa
